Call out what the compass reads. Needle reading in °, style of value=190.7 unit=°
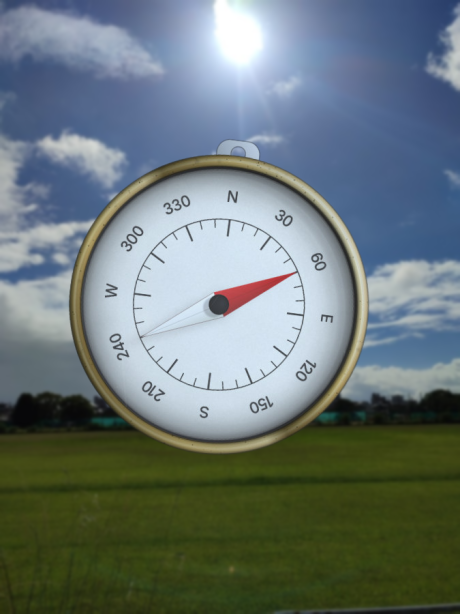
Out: value=60 unit=°
